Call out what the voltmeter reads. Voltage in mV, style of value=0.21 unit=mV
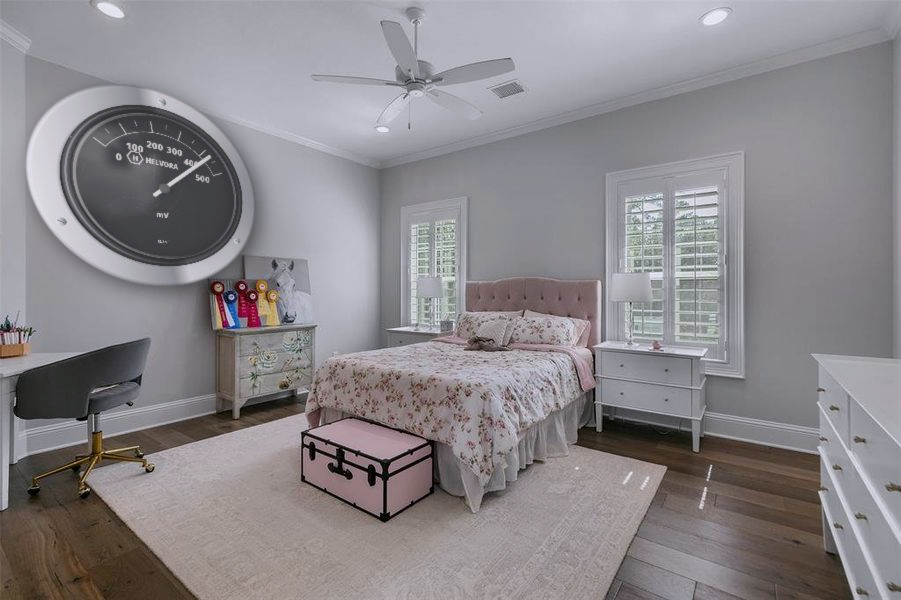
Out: value=425 unit=mV
